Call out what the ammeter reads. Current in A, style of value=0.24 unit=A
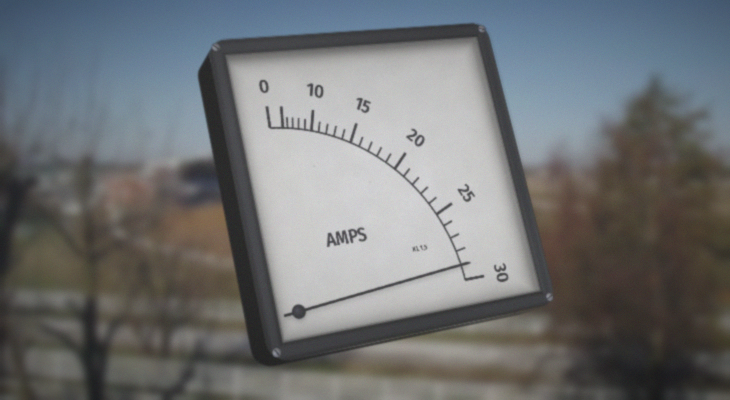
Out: value=29 unit=A
